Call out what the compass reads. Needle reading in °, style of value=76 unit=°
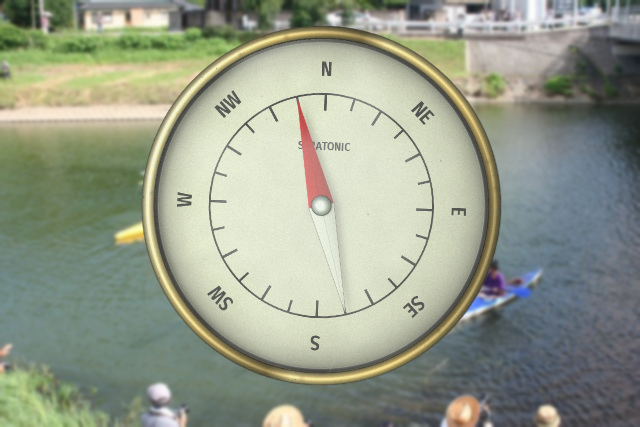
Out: value=345 unit=°
